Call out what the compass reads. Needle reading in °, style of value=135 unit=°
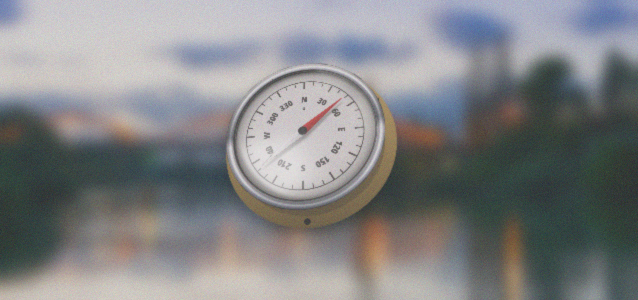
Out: value=50 unit=°
